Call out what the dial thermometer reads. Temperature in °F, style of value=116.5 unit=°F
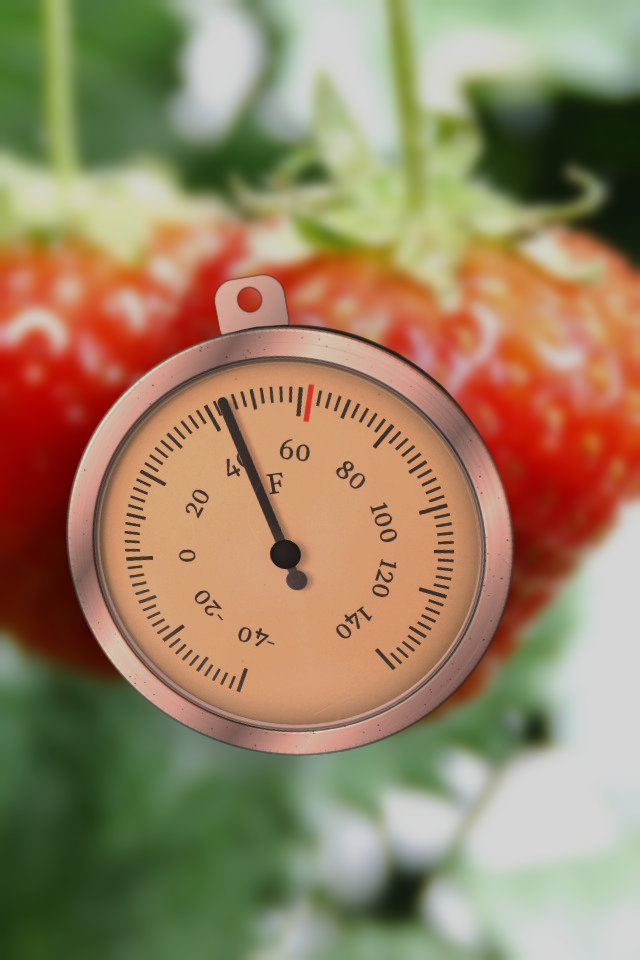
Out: value=44 unit=°F
